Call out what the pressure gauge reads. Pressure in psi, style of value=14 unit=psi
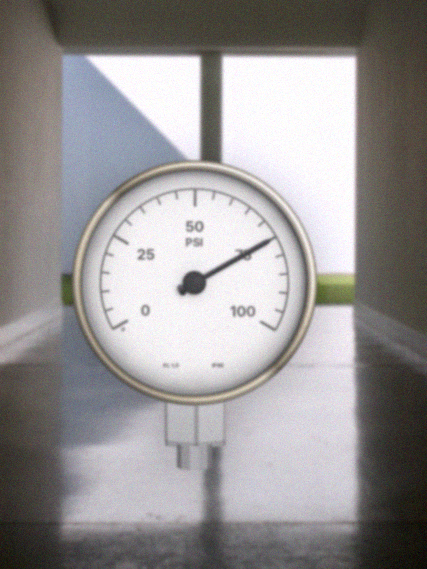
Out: value=75 unit=psi
